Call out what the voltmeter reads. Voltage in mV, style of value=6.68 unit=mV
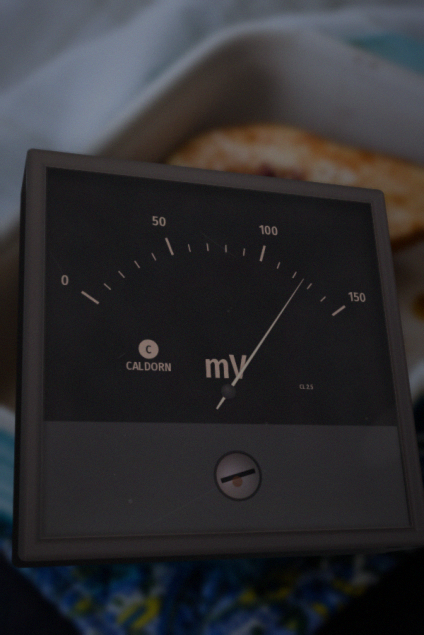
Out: value=125 unit=mV
